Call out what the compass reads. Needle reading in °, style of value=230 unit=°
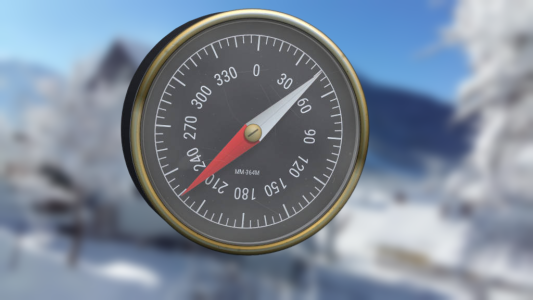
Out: value=225 unit=°
